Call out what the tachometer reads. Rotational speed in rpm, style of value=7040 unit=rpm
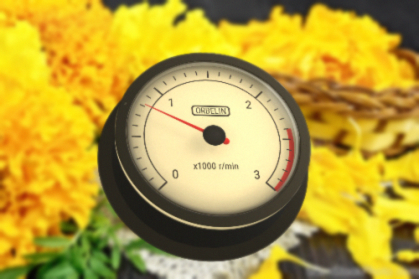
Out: value=800 unit=rpm
